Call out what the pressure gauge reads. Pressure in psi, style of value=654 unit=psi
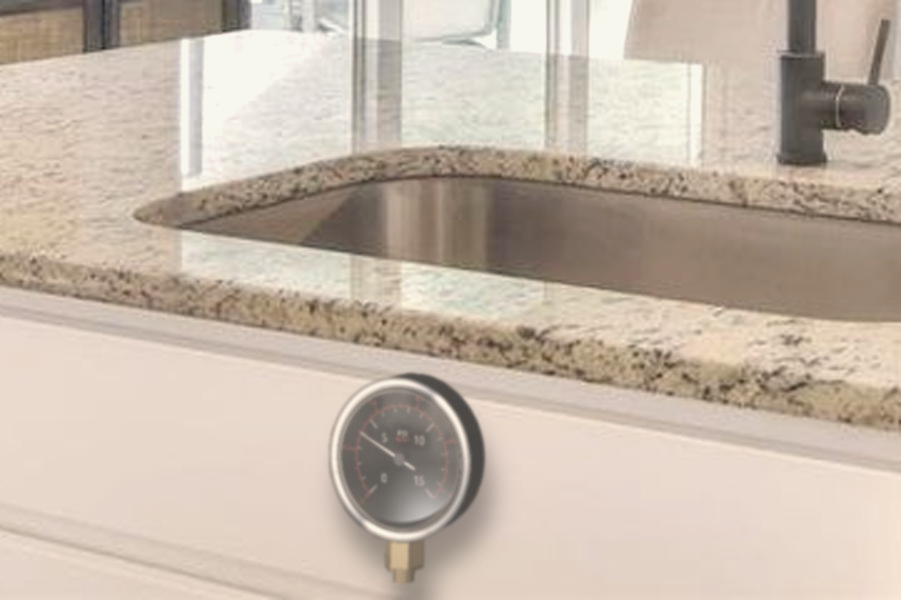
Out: value=4 unit=psi
